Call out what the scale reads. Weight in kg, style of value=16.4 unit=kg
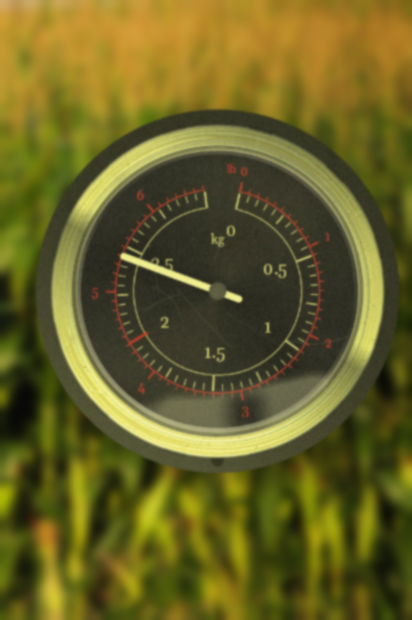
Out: value=2.45 unit=kg
